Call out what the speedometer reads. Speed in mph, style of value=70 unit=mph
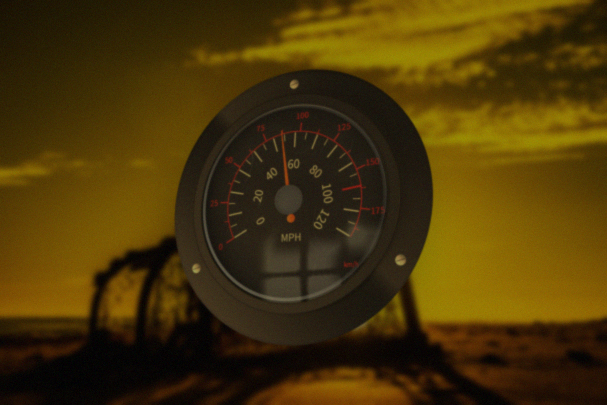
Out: value=55 unit=mph
